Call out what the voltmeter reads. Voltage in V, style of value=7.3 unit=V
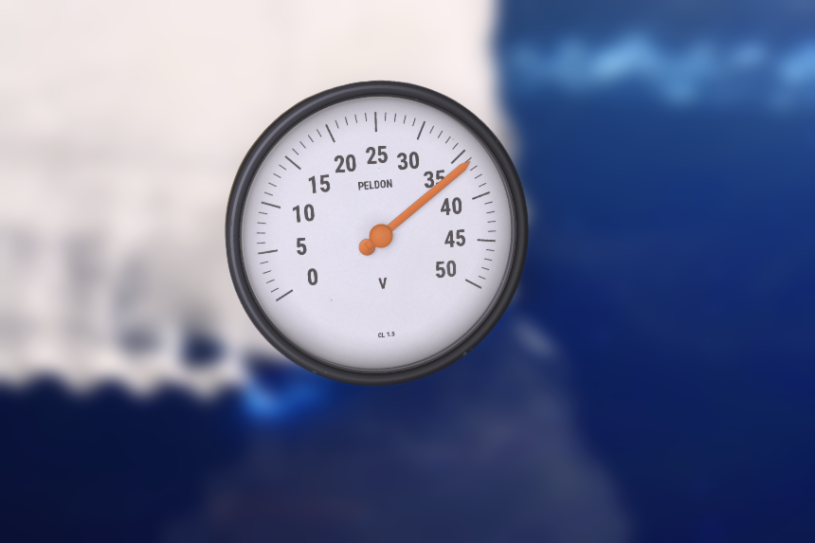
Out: value=36 unit=V
